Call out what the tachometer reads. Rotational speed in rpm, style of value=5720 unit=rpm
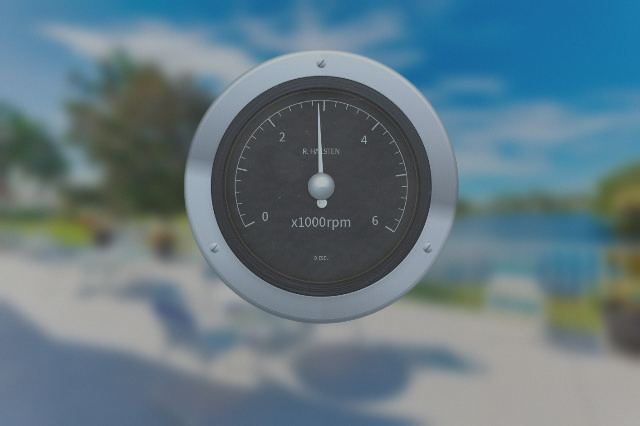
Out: value=2900 unit=rpm
